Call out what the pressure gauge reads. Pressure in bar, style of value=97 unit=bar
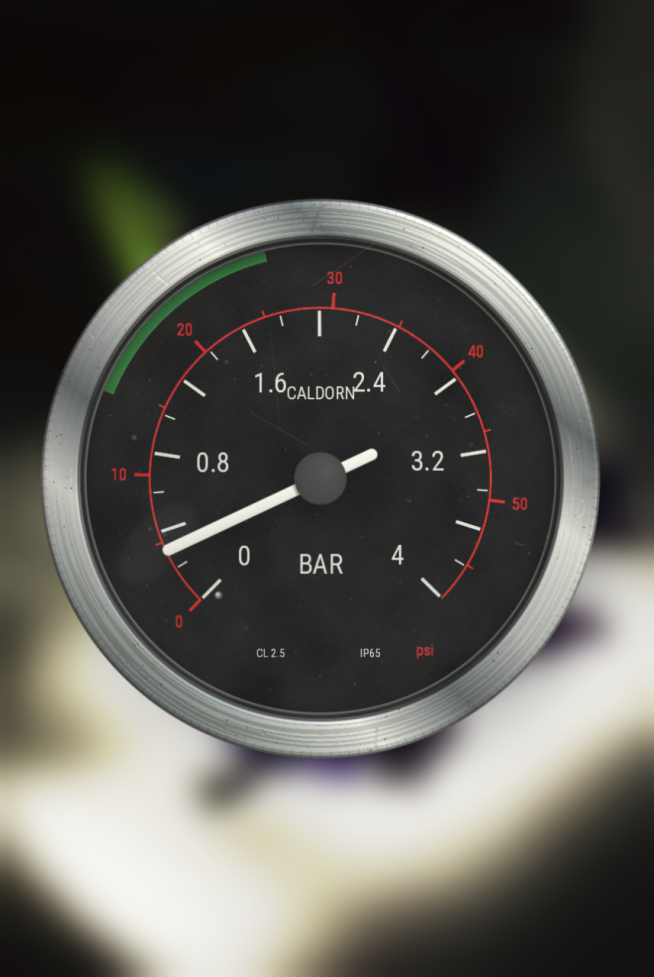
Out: value=0.3 unit=bar
